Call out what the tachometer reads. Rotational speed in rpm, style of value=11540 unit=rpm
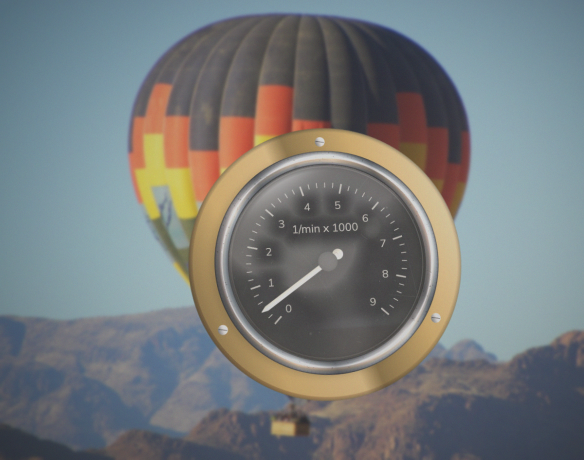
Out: value=400 unit=rpm
